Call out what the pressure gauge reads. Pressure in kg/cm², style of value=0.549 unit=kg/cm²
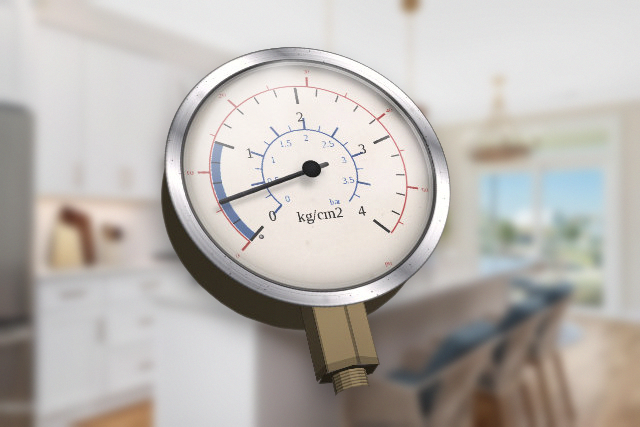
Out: value=0.4 unit=kg/cm²
